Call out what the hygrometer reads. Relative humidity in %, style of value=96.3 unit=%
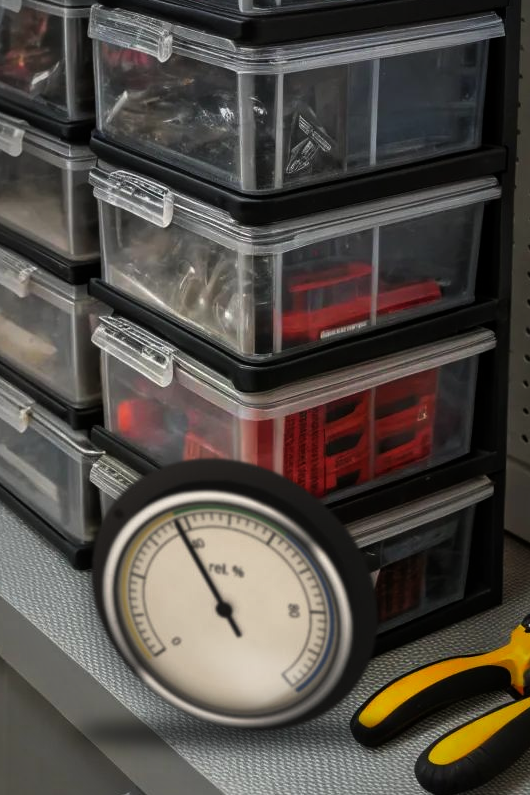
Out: value=38 unit=%
